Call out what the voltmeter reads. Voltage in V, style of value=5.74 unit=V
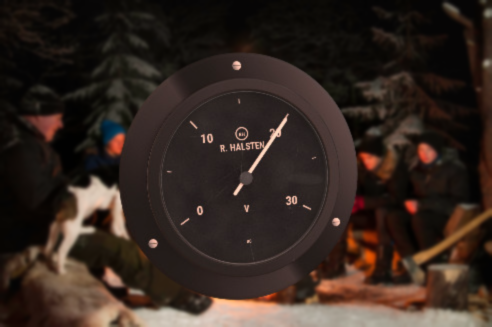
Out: value=20 unit=V
